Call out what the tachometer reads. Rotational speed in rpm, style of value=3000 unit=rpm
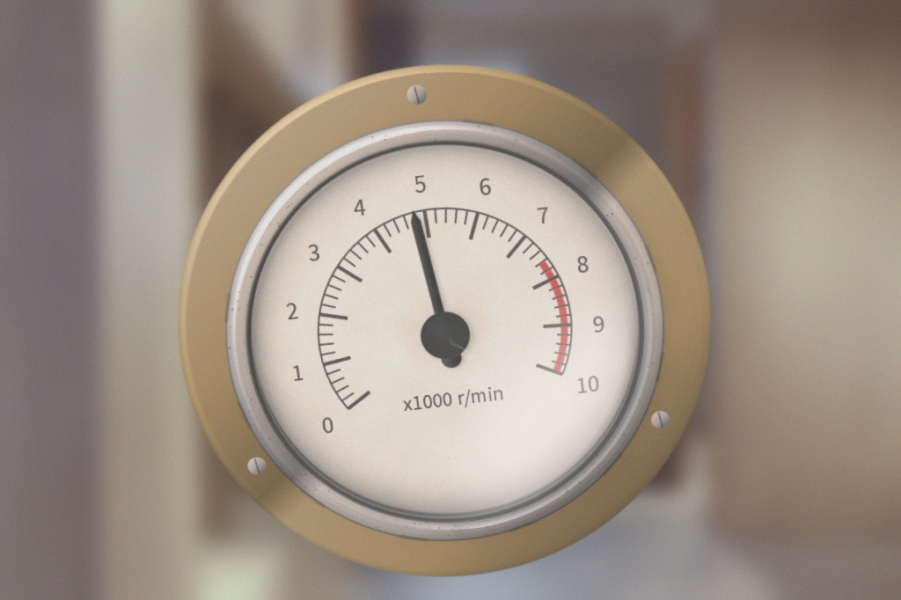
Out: value=4800 unit=rpm
